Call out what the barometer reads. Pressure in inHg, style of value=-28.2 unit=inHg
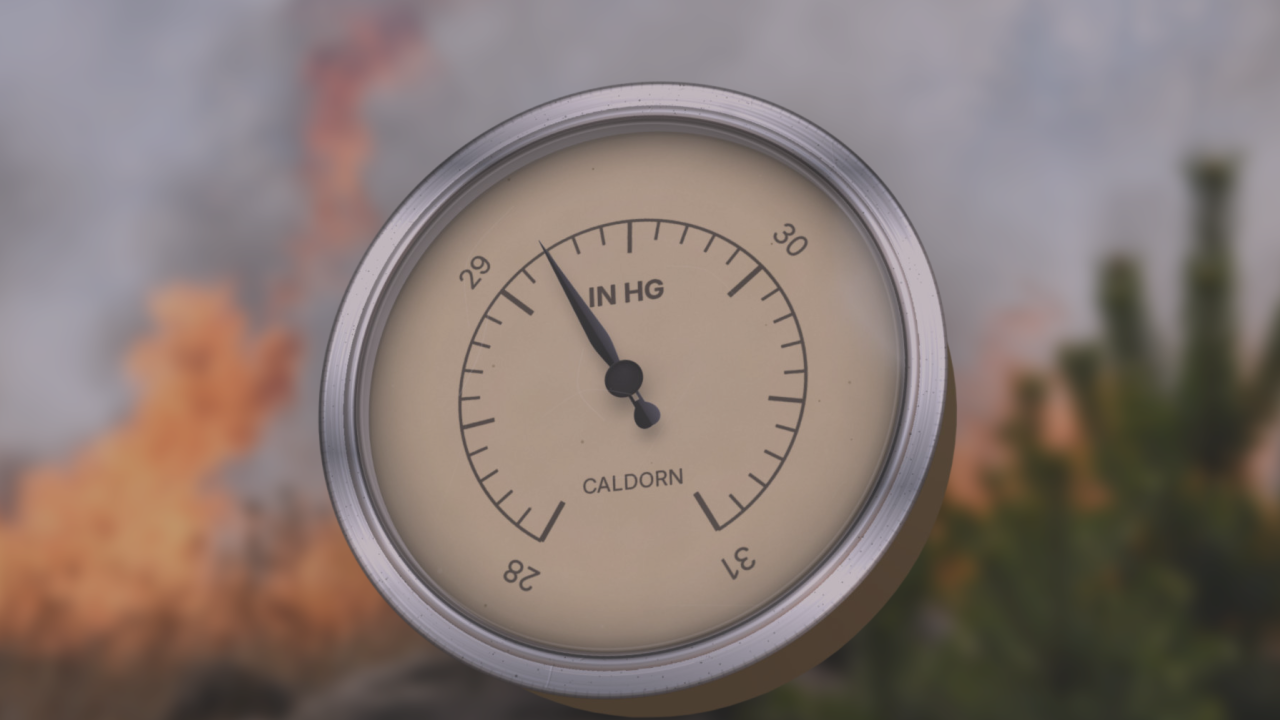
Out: value=29.2 unit=inHg
